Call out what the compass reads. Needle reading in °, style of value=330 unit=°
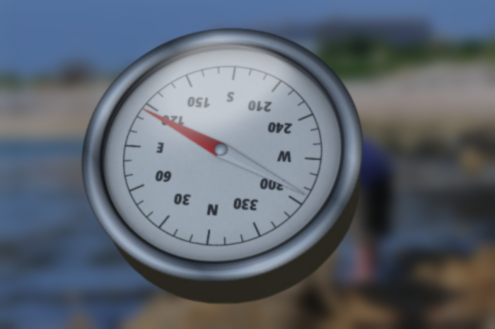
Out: value=115 unit=°
